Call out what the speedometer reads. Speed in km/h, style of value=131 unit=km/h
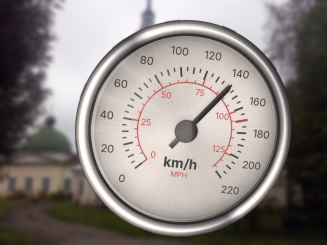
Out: value=140 unit=km/h
